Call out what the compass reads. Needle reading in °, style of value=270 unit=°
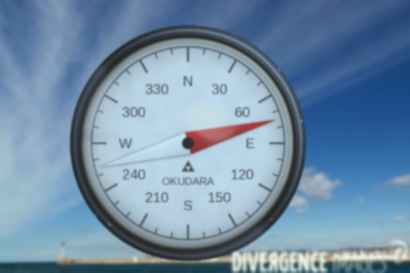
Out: value=75 unit=°
